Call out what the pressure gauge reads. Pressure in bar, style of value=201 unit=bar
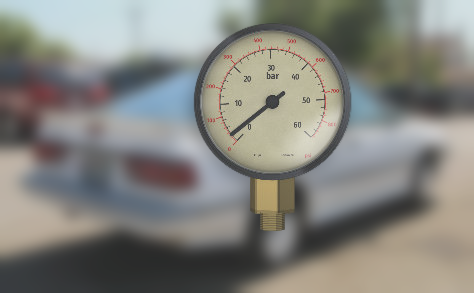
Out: value=2 unit=bar
